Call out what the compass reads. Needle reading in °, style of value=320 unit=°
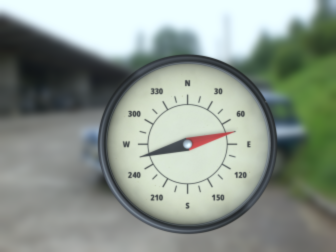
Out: value=75 unit=°
